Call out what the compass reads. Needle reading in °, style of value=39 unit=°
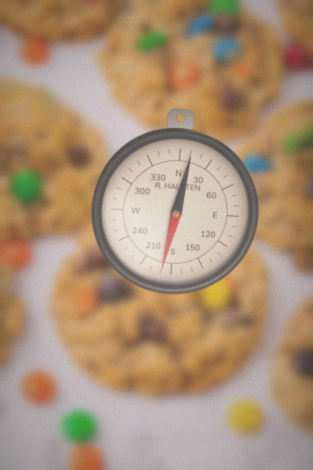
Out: value=190 unit=°
